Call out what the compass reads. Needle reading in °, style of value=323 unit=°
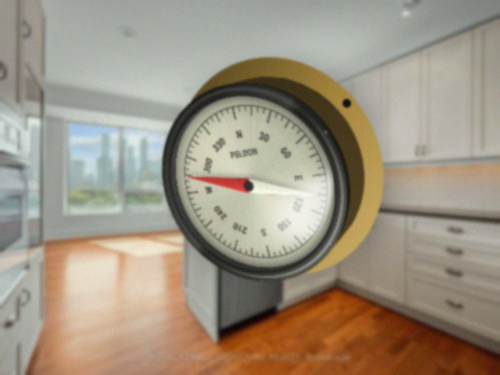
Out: value=285 unit=°
